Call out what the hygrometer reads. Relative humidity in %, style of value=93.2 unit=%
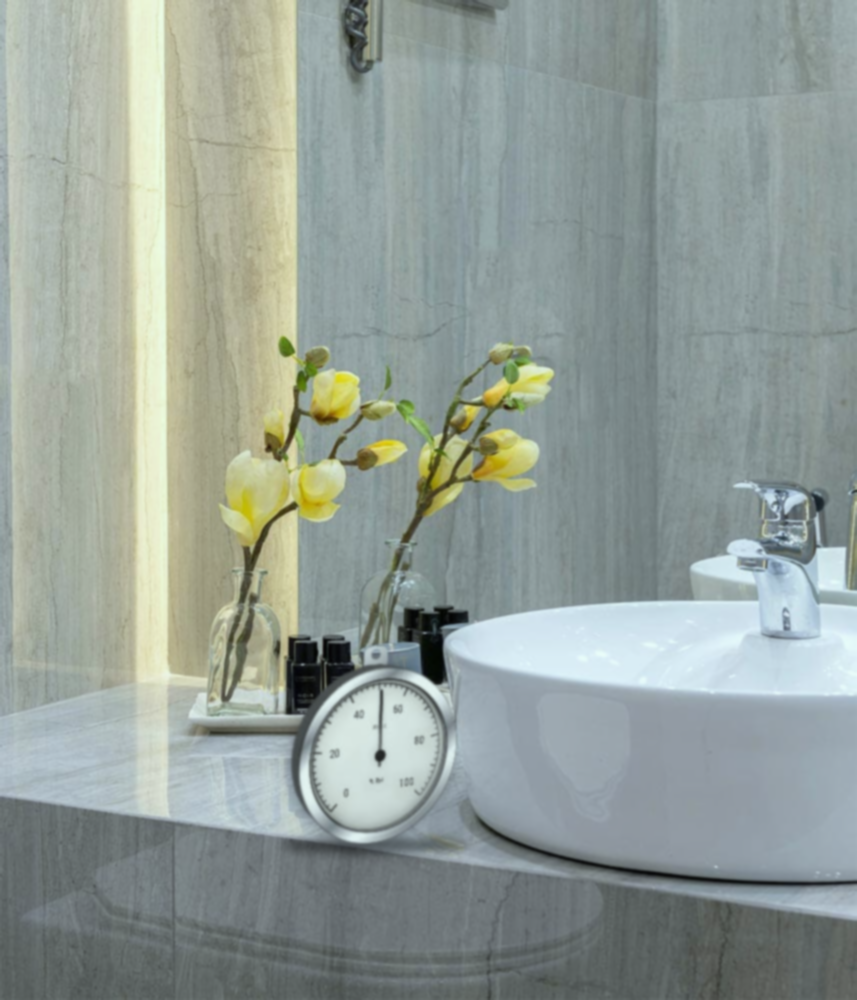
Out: value=50 unit=%
